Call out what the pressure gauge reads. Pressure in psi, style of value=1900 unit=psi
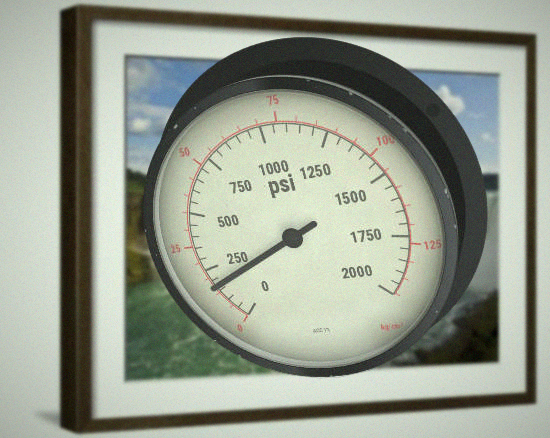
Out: value=175 unit=psi
